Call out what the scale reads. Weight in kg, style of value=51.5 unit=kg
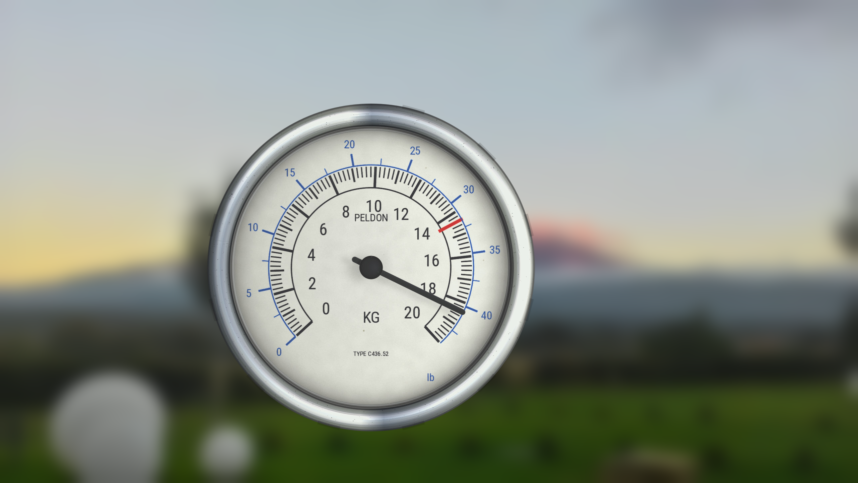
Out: value=18.4 unit=kg
